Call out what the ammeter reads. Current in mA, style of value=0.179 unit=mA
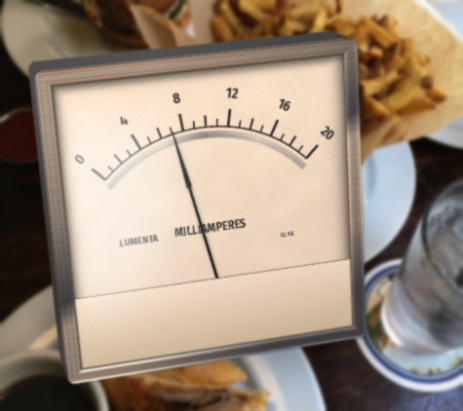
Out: value=7 unit=mA
